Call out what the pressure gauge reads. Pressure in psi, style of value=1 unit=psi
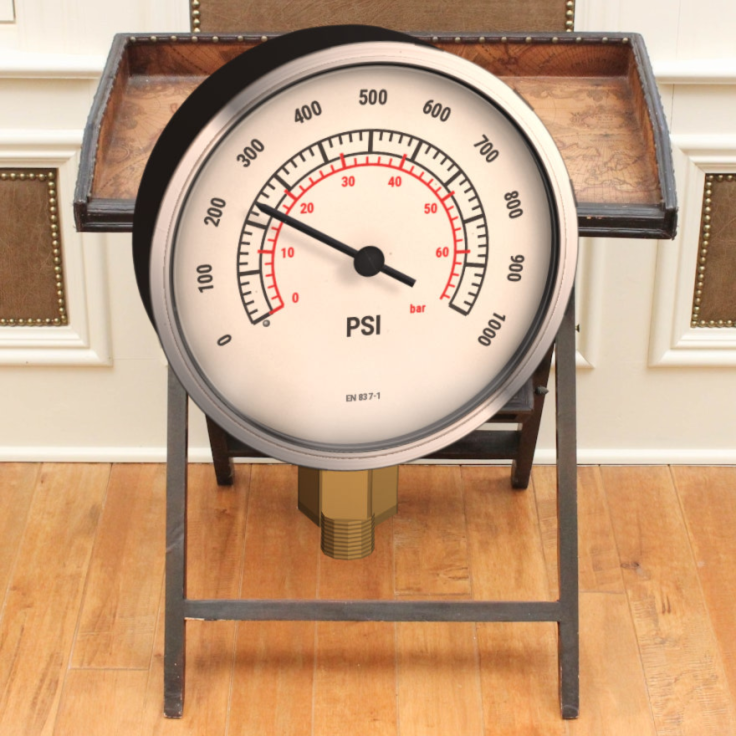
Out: value=240 unit=psi
